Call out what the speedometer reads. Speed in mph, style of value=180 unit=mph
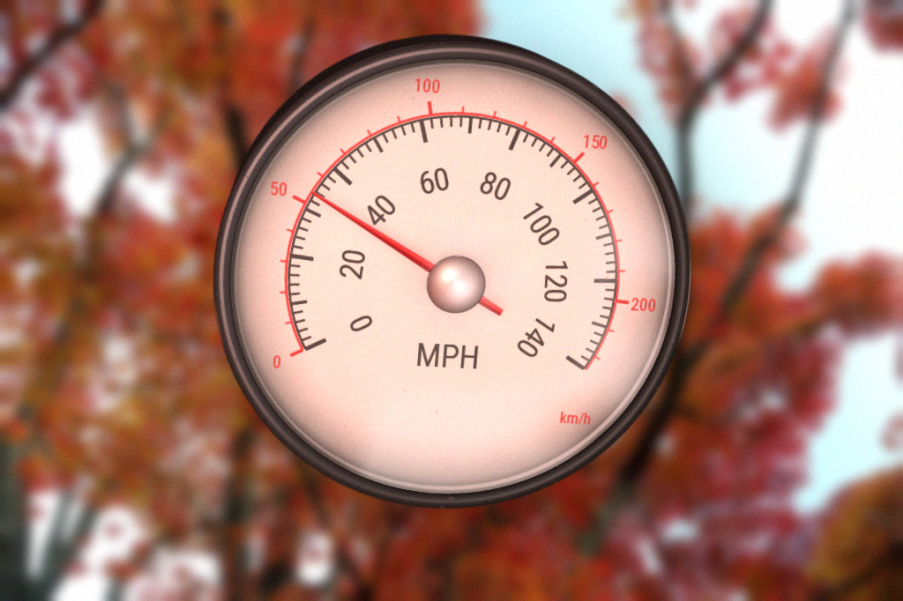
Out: value=34 unit=mph
